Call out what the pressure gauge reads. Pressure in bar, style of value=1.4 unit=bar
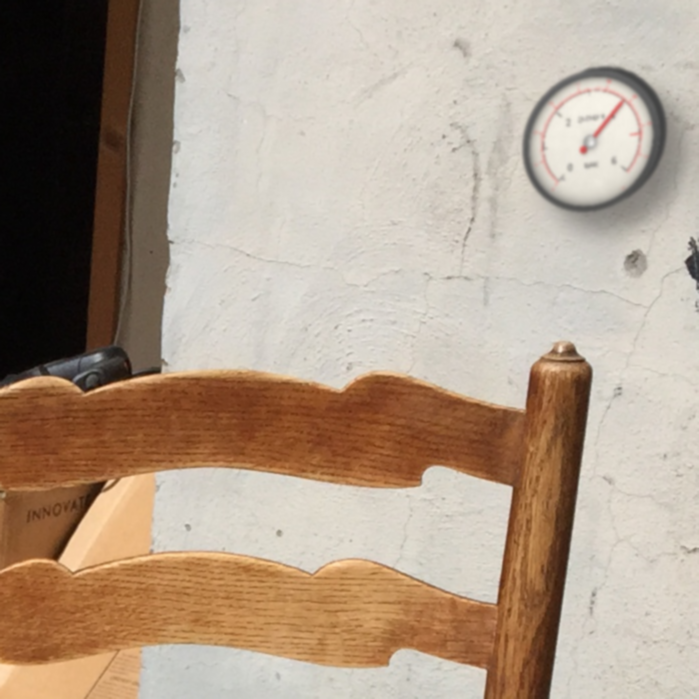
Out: value=4 unit=bar
